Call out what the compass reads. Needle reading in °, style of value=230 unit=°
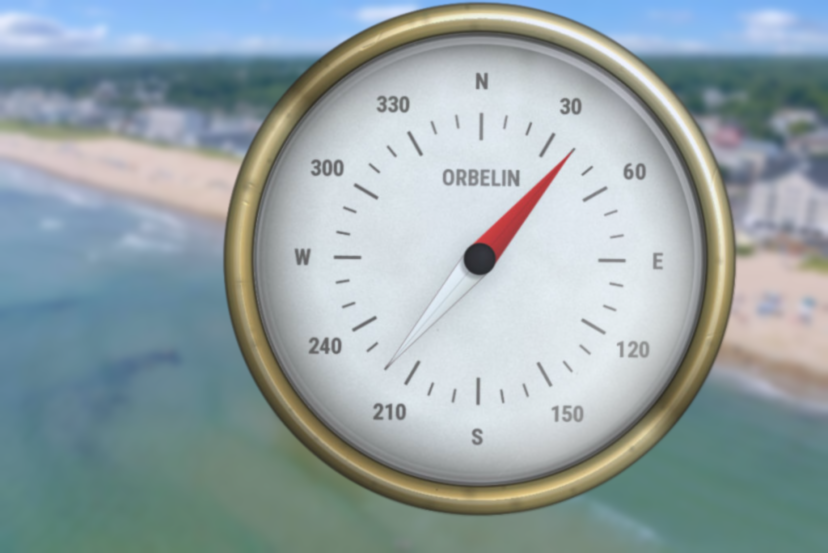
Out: value=40 unit=°
